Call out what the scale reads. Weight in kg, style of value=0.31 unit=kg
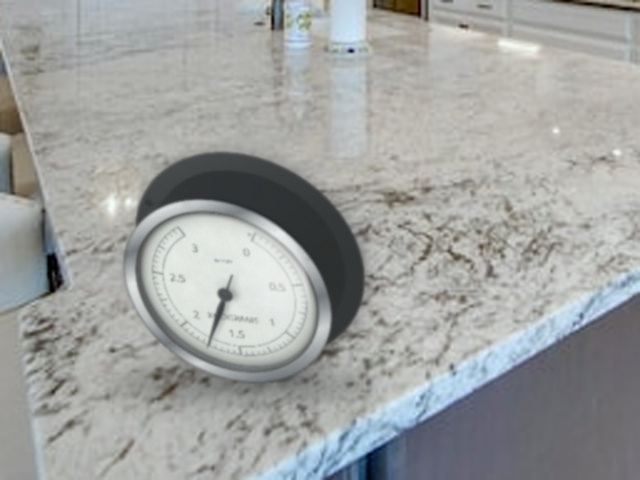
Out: value=1.75 unit=kg
